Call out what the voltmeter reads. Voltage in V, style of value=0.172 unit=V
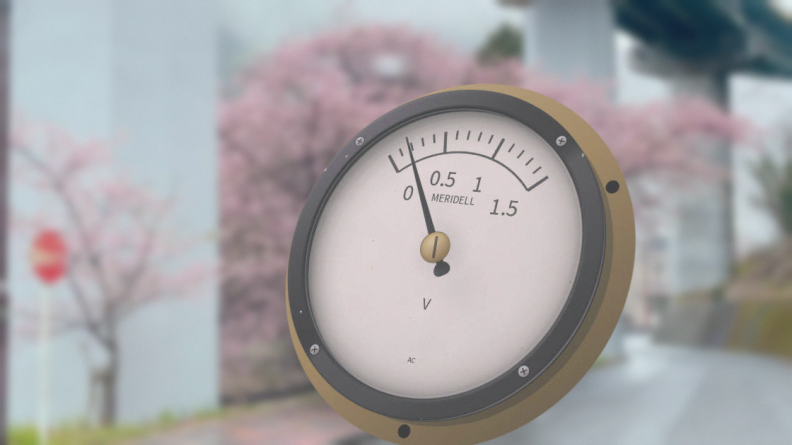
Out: value=0.2 unit=V
